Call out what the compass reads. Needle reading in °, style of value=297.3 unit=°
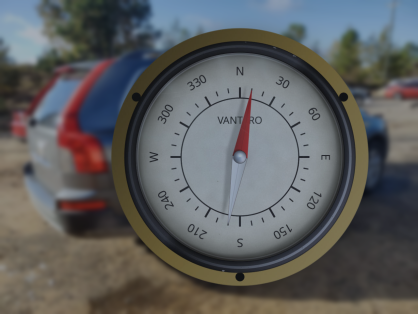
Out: value=10 unit=°
